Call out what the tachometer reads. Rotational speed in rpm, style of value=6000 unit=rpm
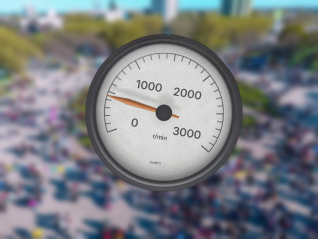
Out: value=450 unit=rpm
